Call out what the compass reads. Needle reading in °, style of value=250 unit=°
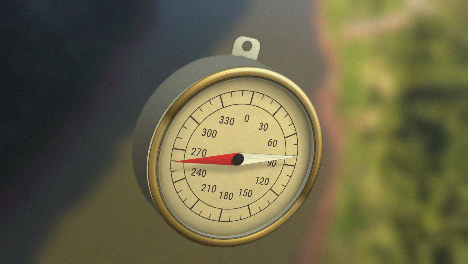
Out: value=260 unit=°
